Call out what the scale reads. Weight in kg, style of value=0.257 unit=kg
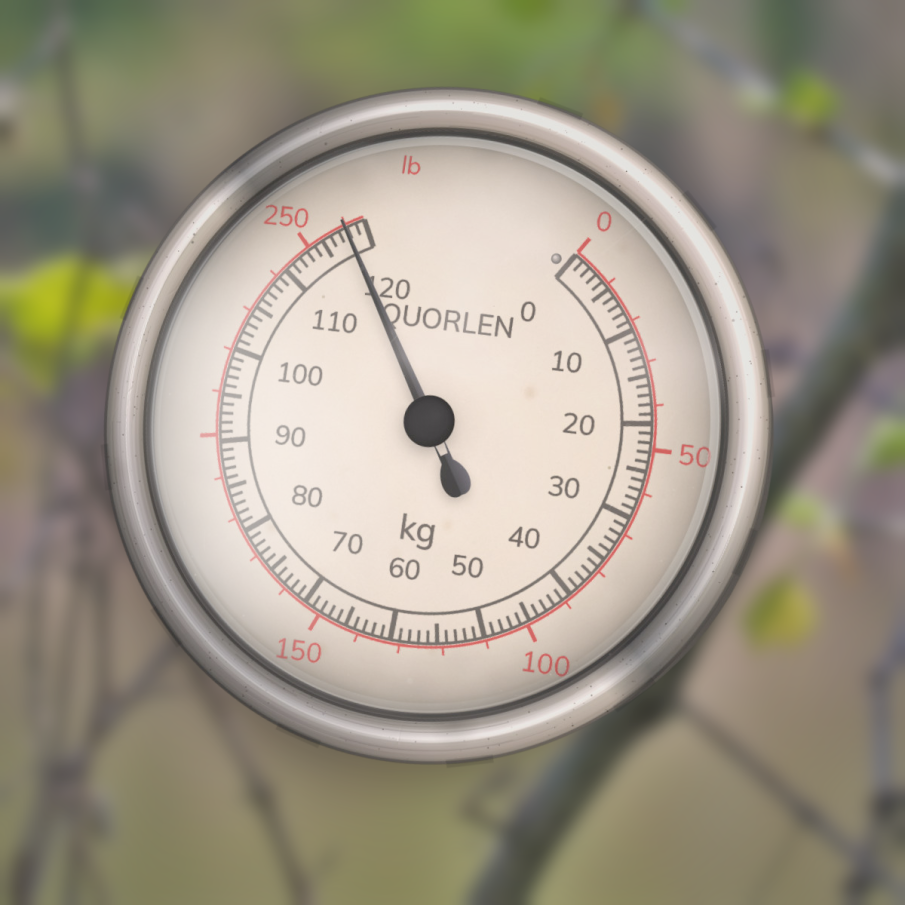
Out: value=118 unit=kg
